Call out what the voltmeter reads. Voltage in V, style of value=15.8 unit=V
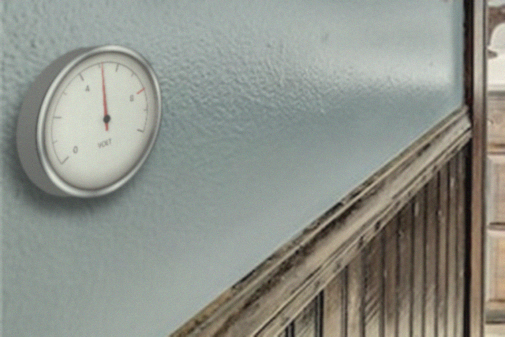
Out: value=5 unit=V
